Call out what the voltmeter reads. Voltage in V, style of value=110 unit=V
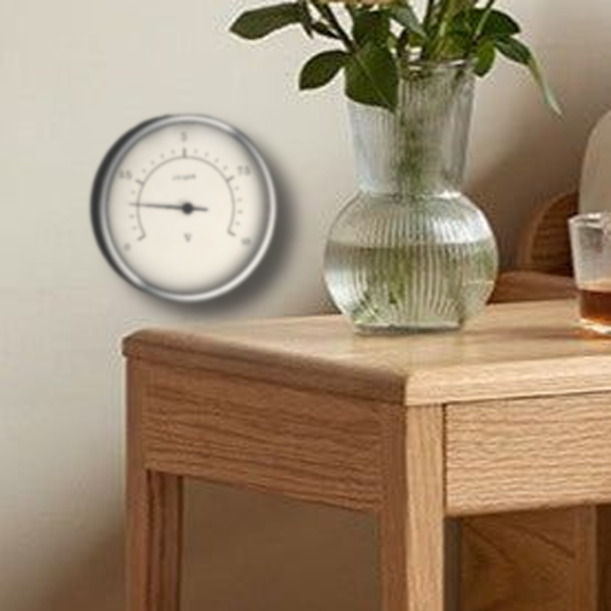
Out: value=1.5 unit=V
